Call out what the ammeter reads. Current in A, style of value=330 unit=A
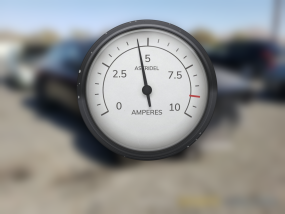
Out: value=4.5 unit=A
